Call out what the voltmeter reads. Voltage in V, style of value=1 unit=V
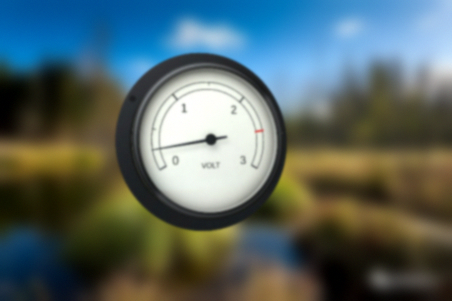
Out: value=0.25 unit=V
